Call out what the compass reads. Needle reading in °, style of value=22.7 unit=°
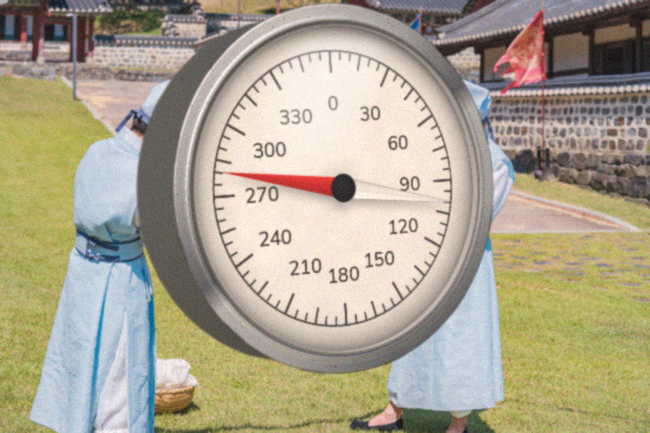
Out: value=280 unit=°
